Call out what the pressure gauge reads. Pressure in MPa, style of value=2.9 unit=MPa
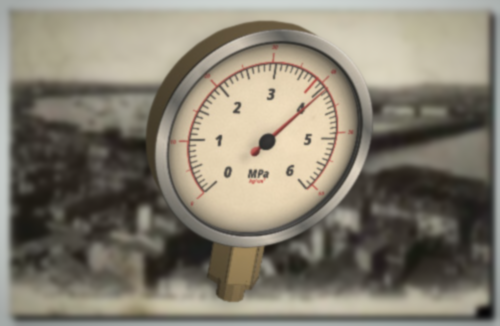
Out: value=4 unit=MPa
